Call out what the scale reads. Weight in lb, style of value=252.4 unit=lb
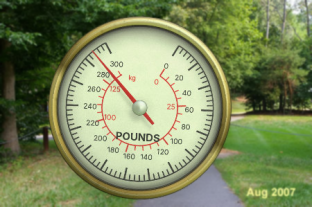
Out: value=288 unit=lb
